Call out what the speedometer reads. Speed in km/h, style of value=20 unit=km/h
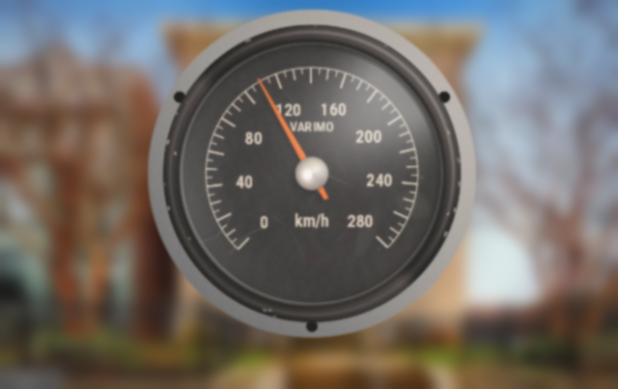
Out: value=110 unit=km/h
